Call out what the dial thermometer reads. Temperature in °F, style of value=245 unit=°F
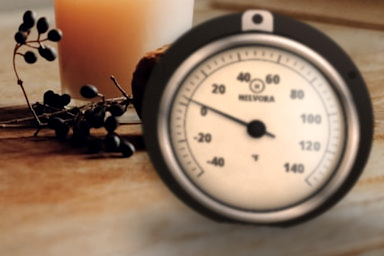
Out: value=4 unit=°F
